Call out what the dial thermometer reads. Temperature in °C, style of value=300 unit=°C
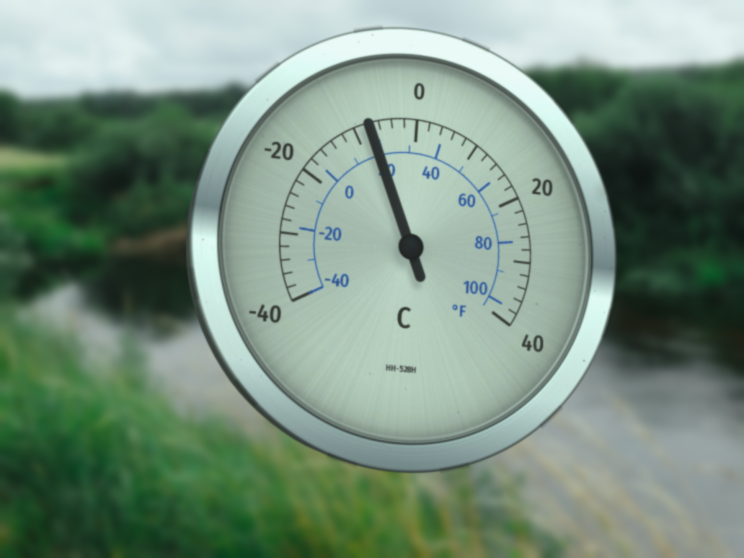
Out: value=-8 unit=°C
